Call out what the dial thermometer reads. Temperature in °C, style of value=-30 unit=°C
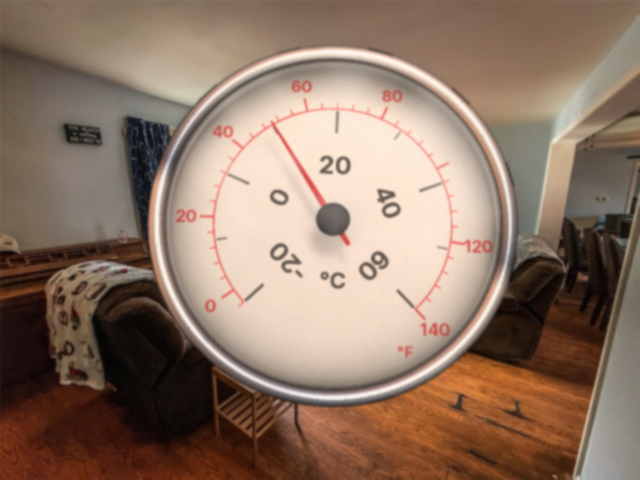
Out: value=10 unit=°C
